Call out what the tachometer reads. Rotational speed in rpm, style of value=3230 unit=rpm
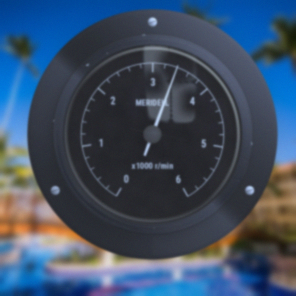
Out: value=3400 unit=rpm
